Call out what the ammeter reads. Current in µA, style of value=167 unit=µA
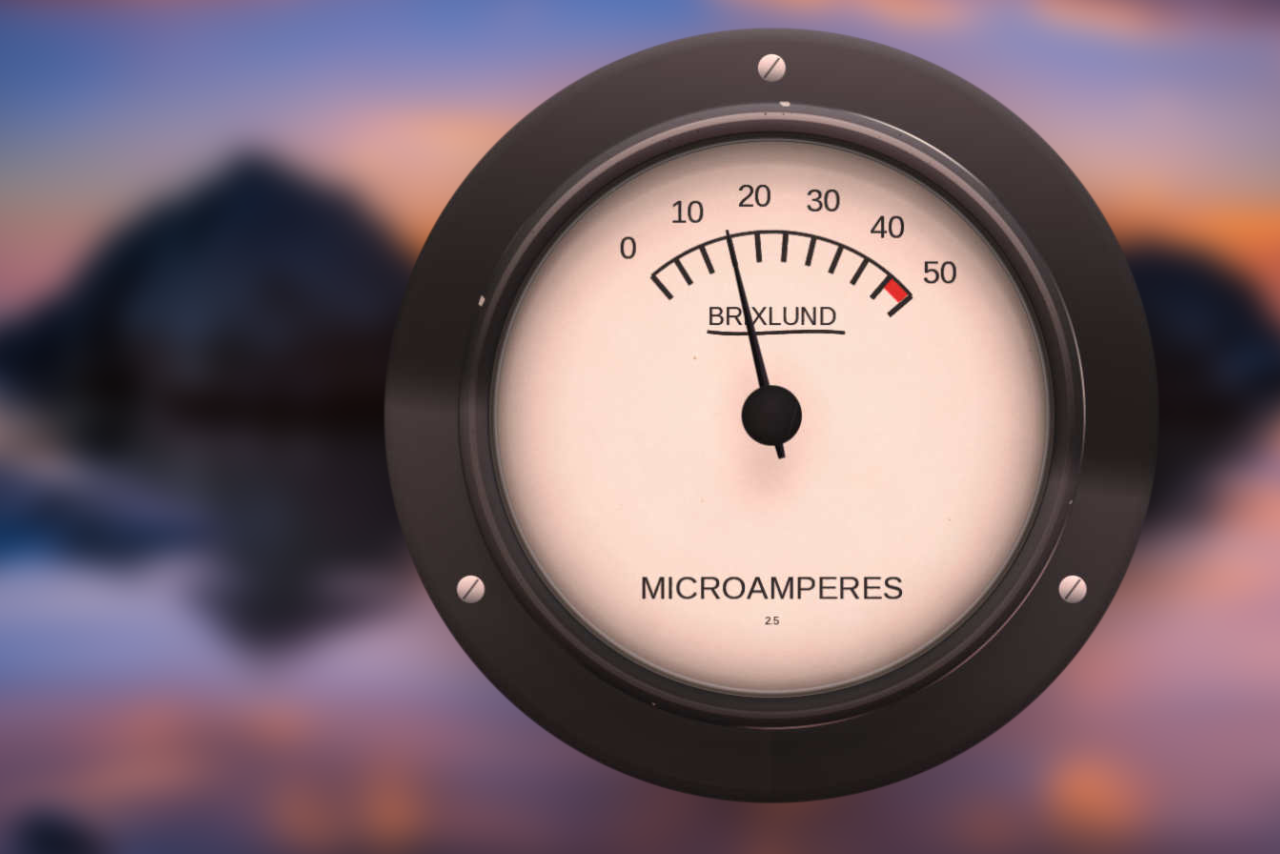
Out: value=15 unit=µA
